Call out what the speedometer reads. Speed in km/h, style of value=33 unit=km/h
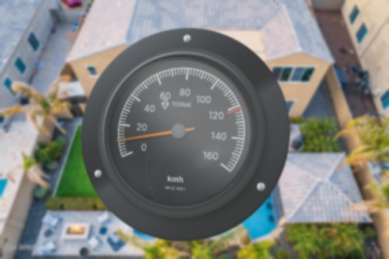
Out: value=10 unit=km/h
